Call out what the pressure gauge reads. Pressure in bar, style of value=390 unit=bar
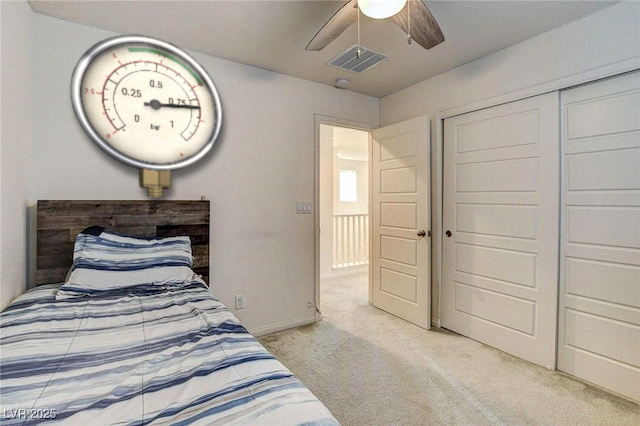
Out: value=0.8 unit=bar
